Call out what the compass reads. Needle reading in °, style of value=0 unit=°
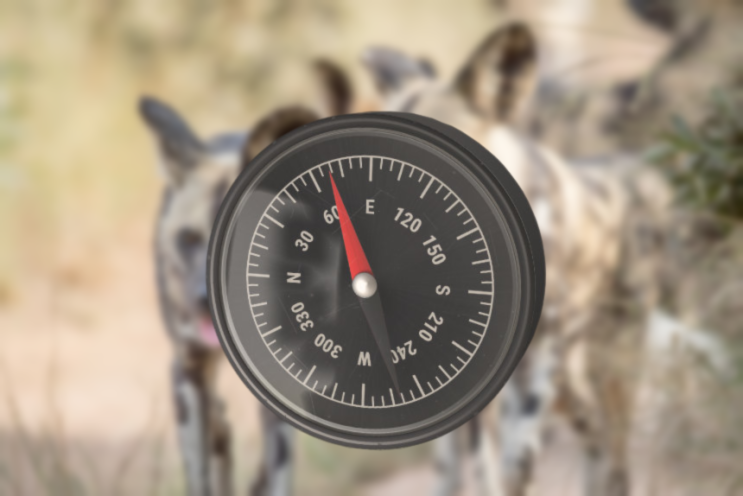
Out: value=70 unit=°
